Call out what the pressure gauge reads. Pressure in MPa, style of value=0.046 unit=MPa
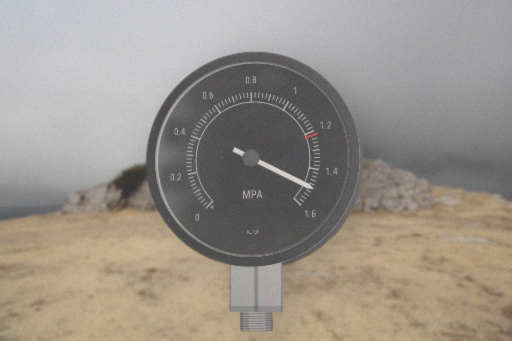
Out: value=1.5 unit=MPa
